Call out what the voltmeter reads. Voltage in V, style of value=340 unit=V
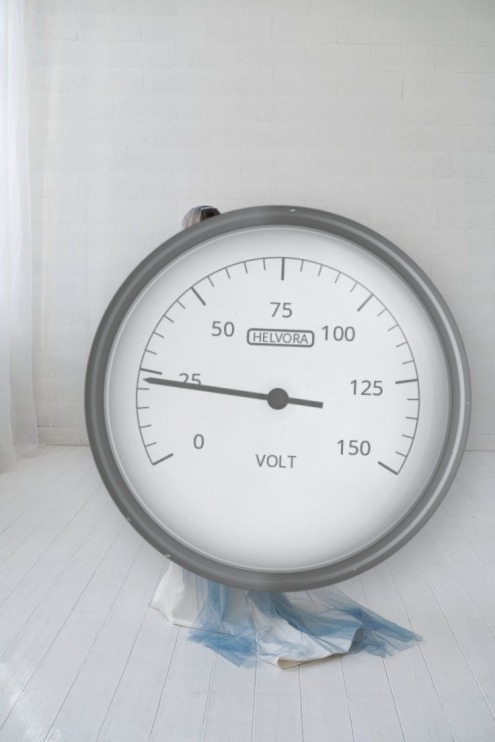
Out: value=22.5 unit=V
